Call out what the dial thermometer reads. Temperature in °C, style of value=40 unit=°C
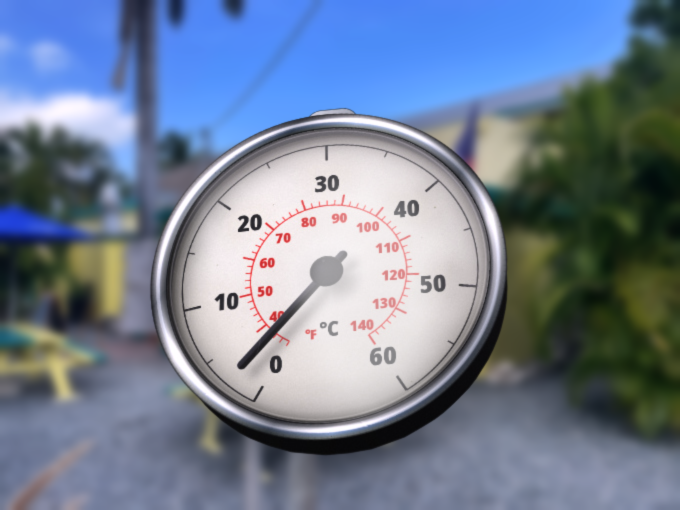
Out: value=2.5 unit=°C
